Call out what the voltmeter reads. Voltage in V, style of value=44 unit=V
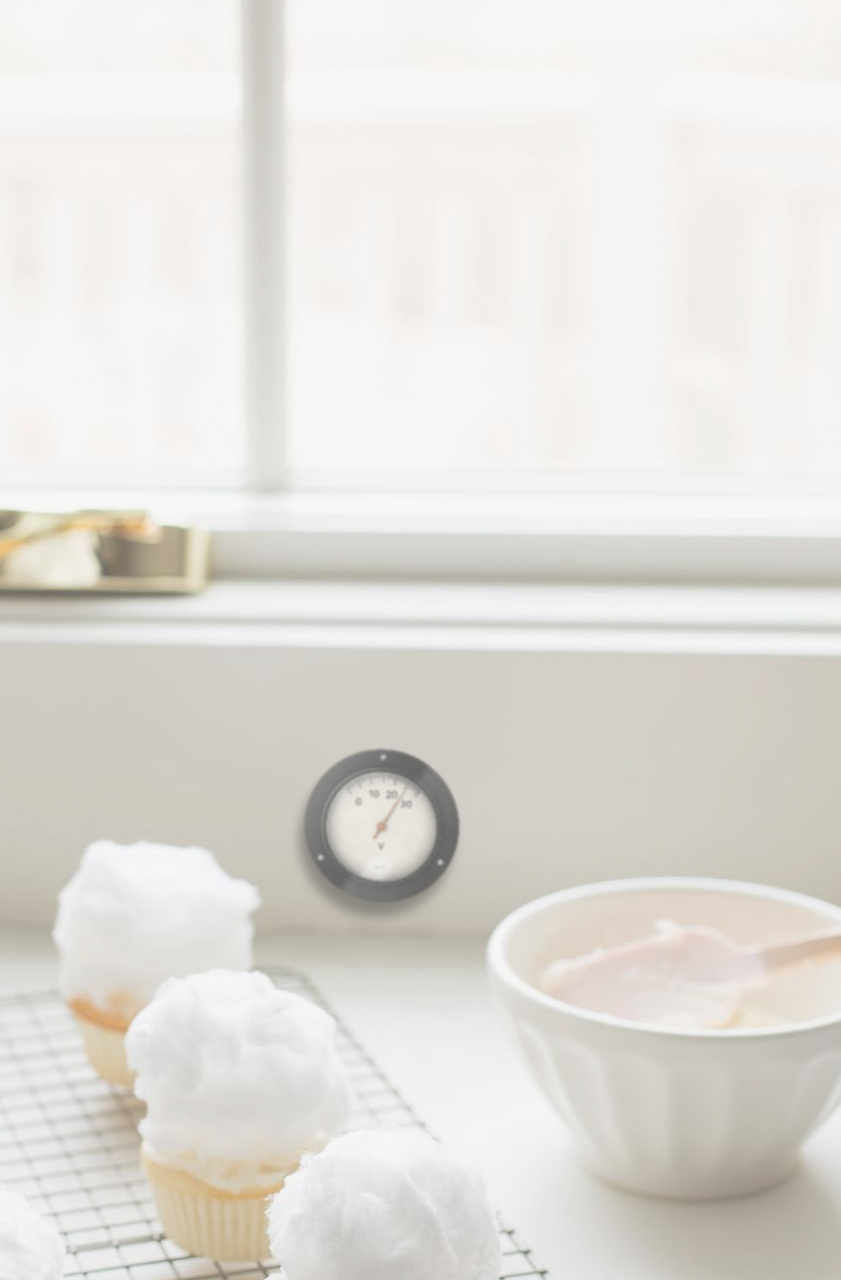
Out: value=25 unit=V
